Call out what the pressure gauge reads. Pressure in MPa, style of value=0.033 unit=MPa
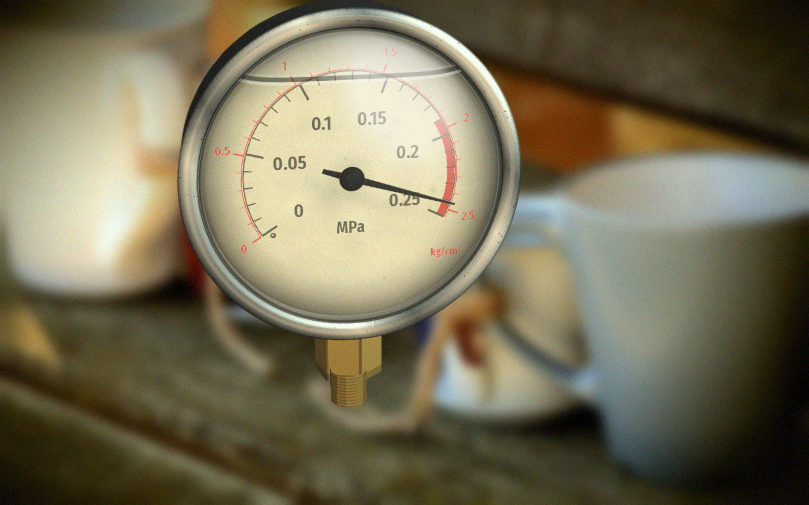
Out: value=0.24 unit=MPa
